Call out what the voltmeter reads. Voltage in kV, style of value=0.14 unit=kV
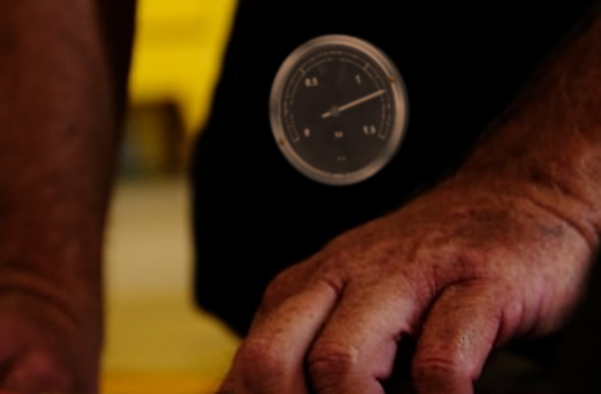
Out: value=1.2 unit=kV
